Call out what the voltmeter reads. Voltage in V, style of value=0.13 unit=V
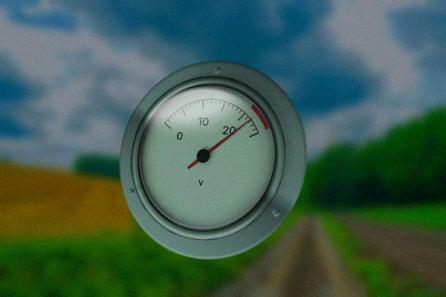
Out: value=22 unit=V
